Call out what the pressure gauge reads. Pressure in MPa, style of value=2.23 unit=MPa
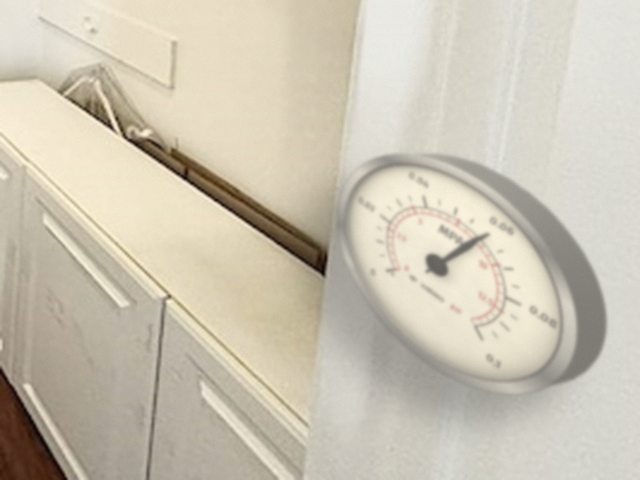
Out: value=0.06 unit=MPa
